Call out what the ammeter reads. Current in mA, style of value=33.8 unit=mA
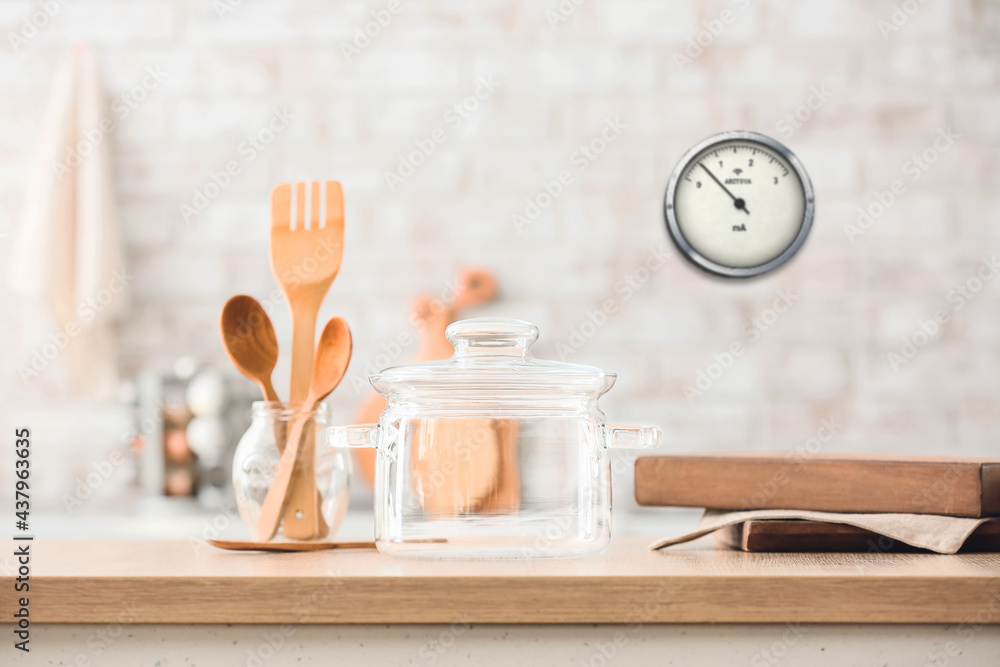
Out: value=0.5 unit=mA
